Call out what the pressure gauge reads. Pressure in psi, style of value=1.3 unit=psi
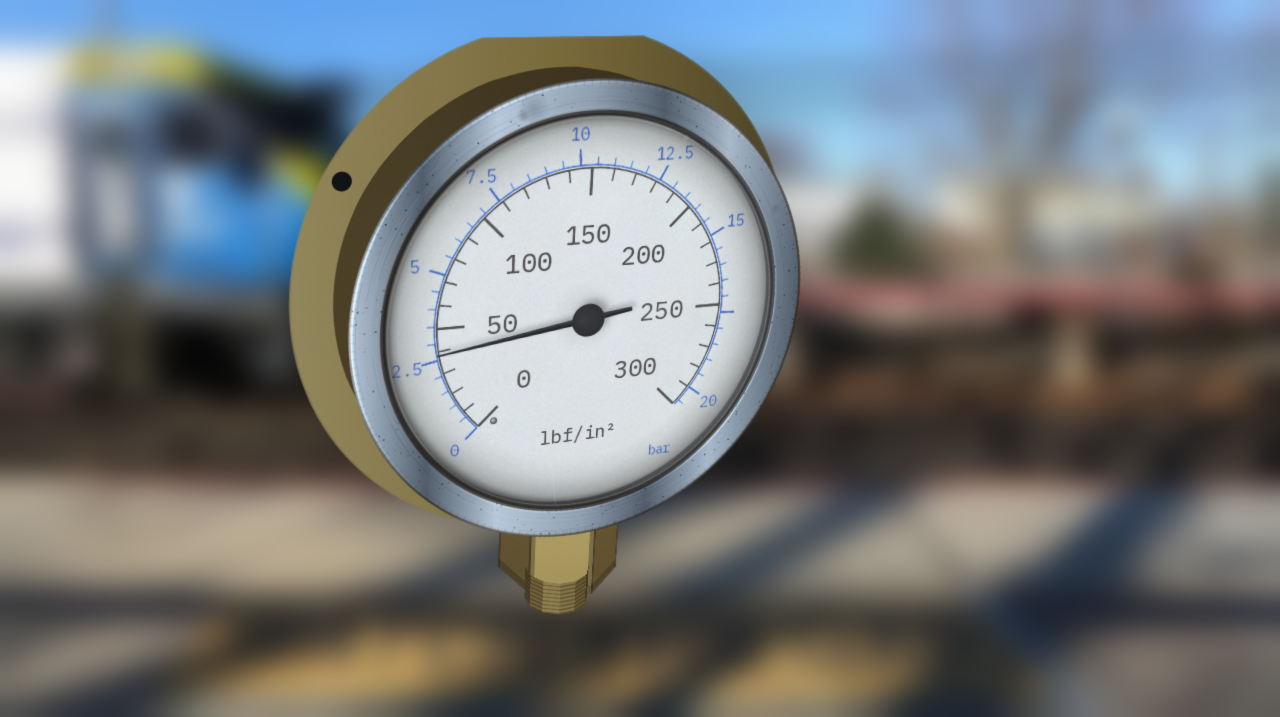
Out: value=40 unit=psi
